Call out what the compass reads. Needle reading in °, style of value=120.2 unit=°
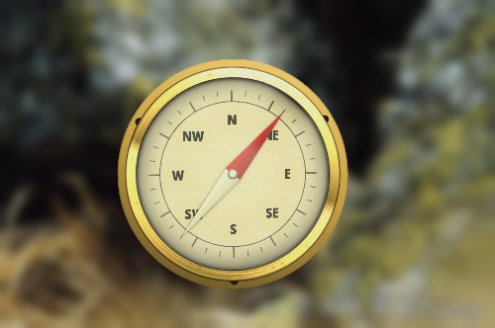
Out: value=40 unit=°
